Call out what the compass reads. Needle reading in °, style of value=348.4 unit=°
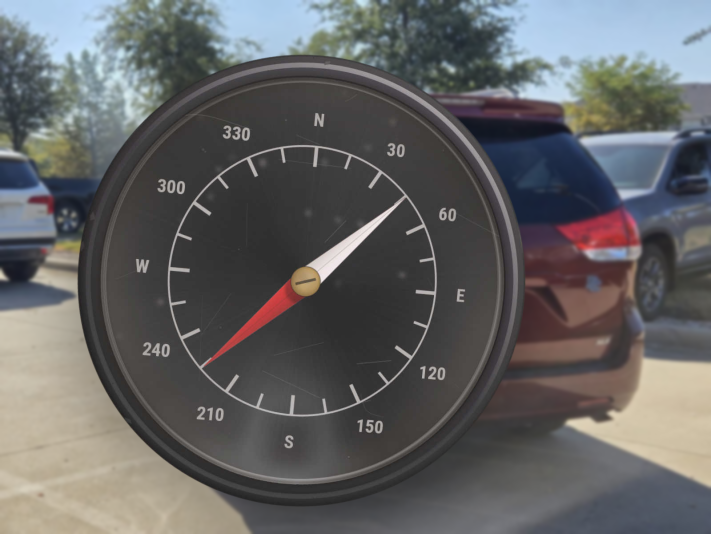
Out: value=225 unit=°
